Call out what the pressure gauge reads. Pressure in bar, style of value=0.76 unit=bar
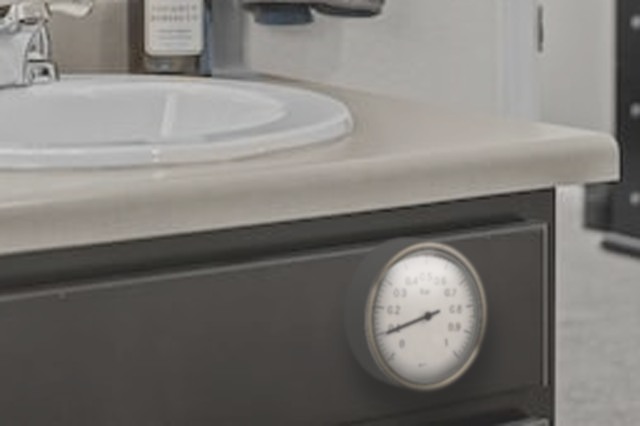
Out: value=0.1 unit=bar
